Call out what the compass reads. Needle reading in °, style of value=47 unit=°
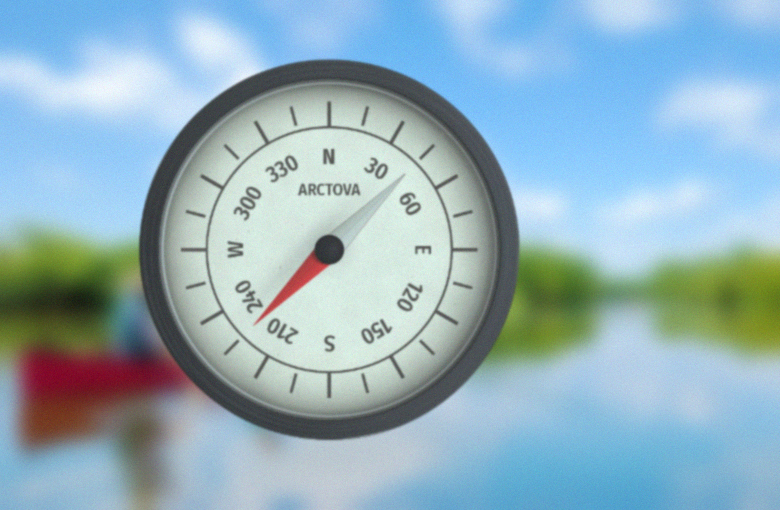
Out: value=225 unit=°
